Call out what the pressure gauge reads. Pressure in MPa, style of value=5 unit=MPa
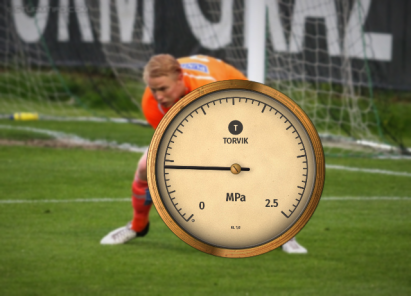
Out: value=0.45 unit=MPa
